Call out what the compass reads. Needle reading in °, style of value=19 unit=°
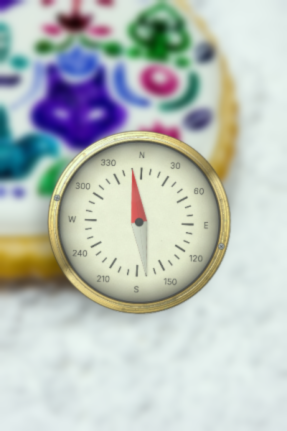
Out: value=350 unit=°
